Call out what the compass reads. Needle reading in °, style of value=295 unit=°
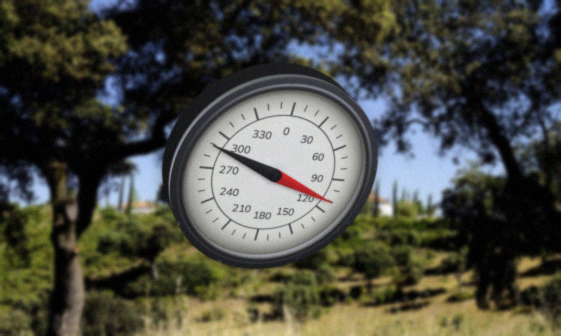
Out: value=110 unit=°
